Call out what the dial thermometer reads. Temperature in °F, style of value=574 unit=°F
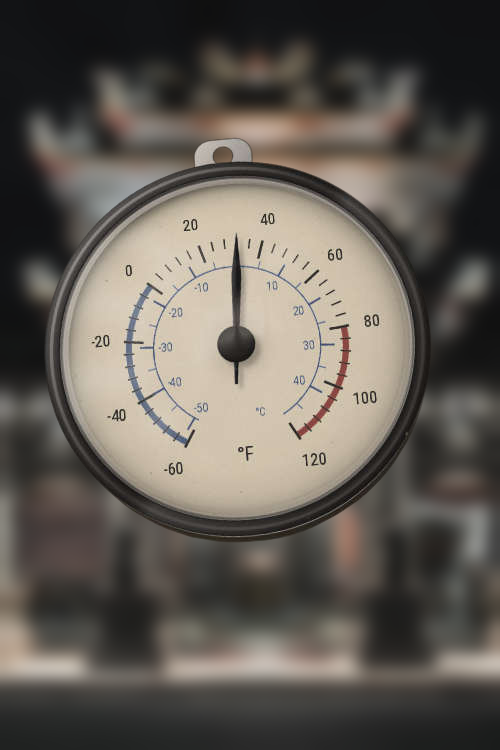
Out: value=32 unit=°F
